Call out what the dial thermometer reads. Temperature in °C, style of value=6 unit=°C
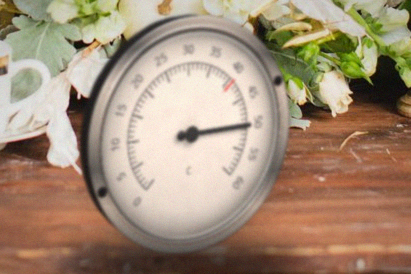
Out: value=50 unit=°C
